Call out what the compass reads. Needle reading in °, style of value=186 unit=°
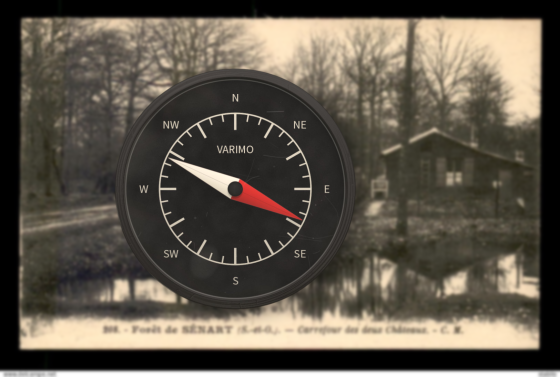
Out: value=115 unit=°
